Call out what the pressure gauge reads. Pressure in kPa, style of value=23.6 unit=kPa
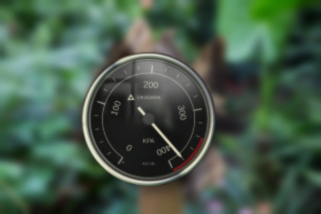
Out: value=380 unit=kPa
